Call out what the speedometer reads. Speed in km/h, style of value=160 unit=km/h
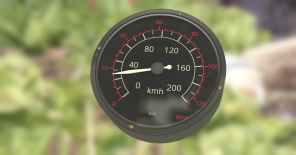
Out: value=25 unit=km/h
